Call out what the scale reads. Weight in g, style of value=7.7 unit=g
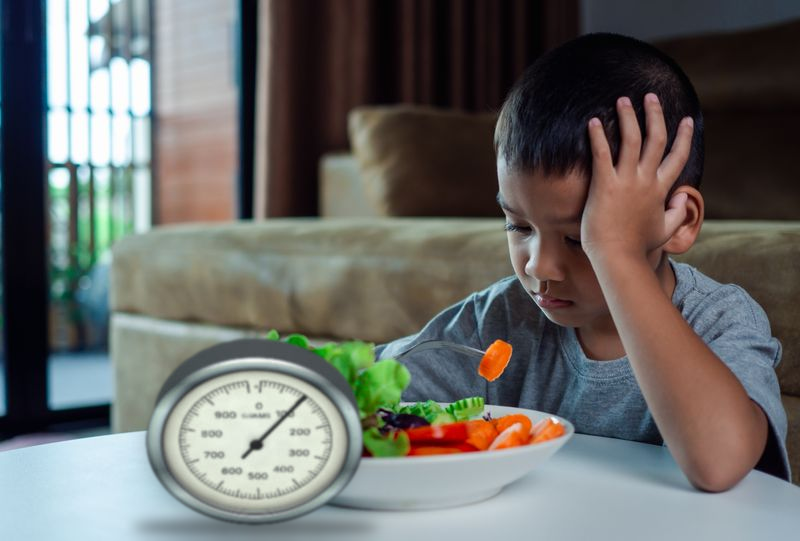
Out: value=100 unit=g
